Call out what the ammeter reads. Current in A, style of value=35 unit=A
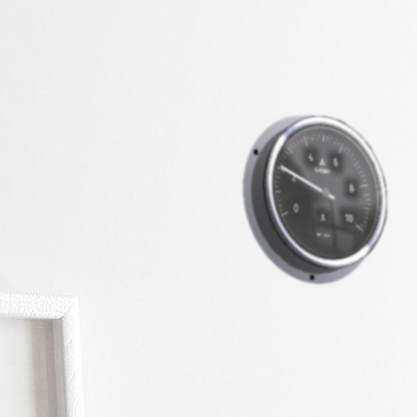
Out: value=2 unit=A
